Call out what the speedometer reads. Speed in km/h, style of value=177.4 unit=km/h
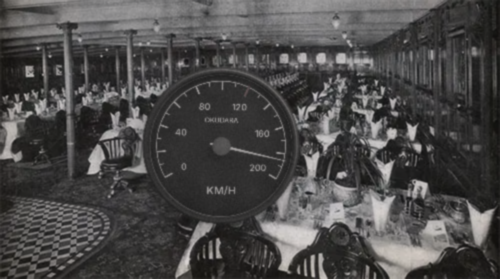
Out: value=185 unit=km/h
